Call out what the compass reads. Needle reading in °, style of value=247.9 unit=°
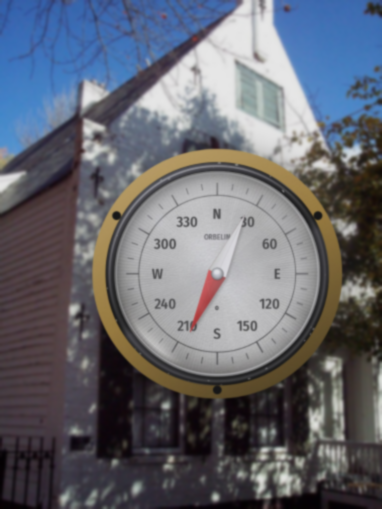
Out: value=205 unit=°
